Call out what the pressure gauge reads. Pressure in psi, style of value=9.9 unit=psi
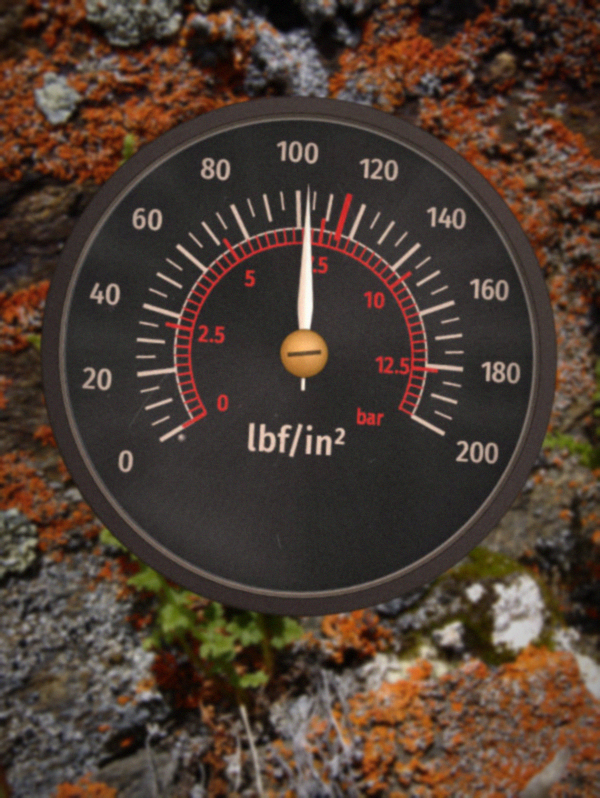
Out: value=102.5 unit=psi
